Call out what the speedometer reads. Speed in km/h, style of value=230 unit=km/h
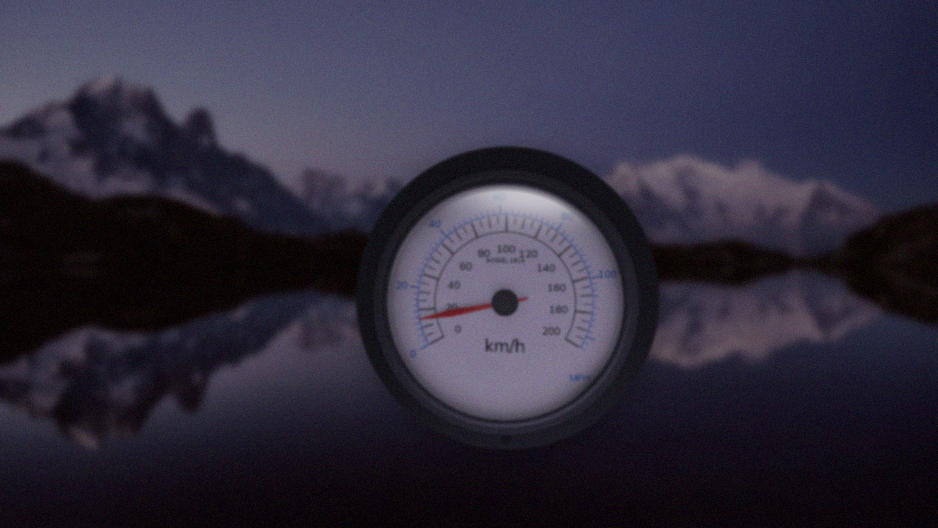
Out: value=15 unit=km/h
